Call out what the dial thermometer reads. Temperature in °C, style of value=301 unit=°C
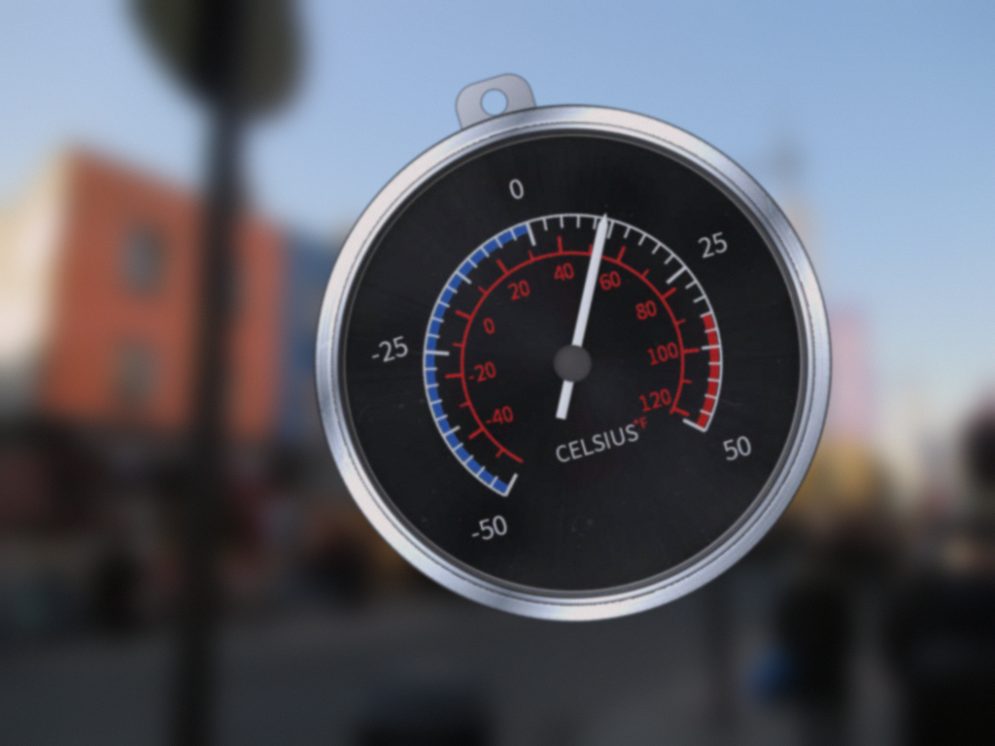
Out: value=11.25 unit=°C
